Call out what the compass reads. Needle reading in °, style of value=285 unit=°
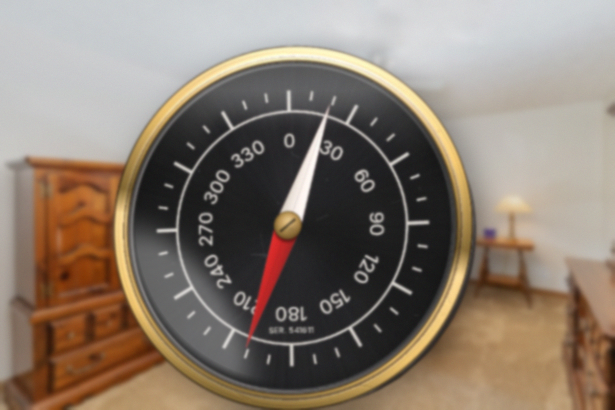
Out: value=200 unit=°
